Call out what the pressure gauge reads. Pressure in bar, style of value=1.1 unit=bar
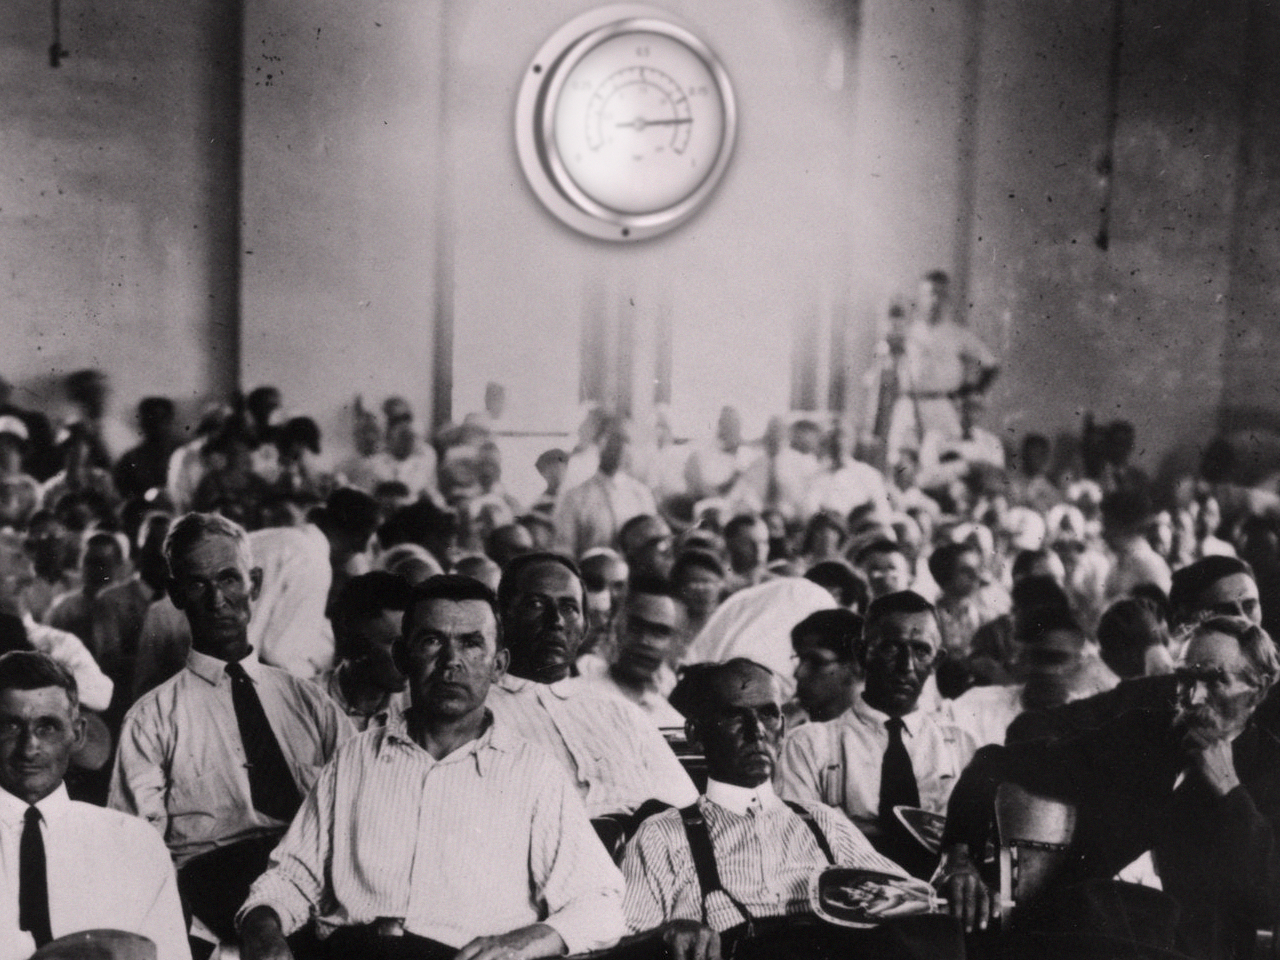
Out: value=0.85 unit=bar
